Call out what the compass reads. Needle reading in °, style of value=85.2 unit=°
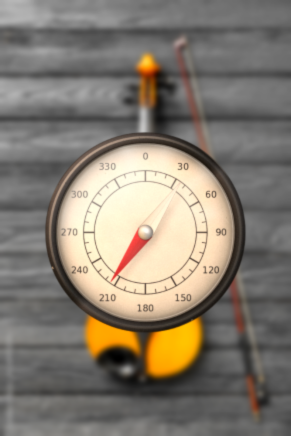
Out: value=215 unit=°
